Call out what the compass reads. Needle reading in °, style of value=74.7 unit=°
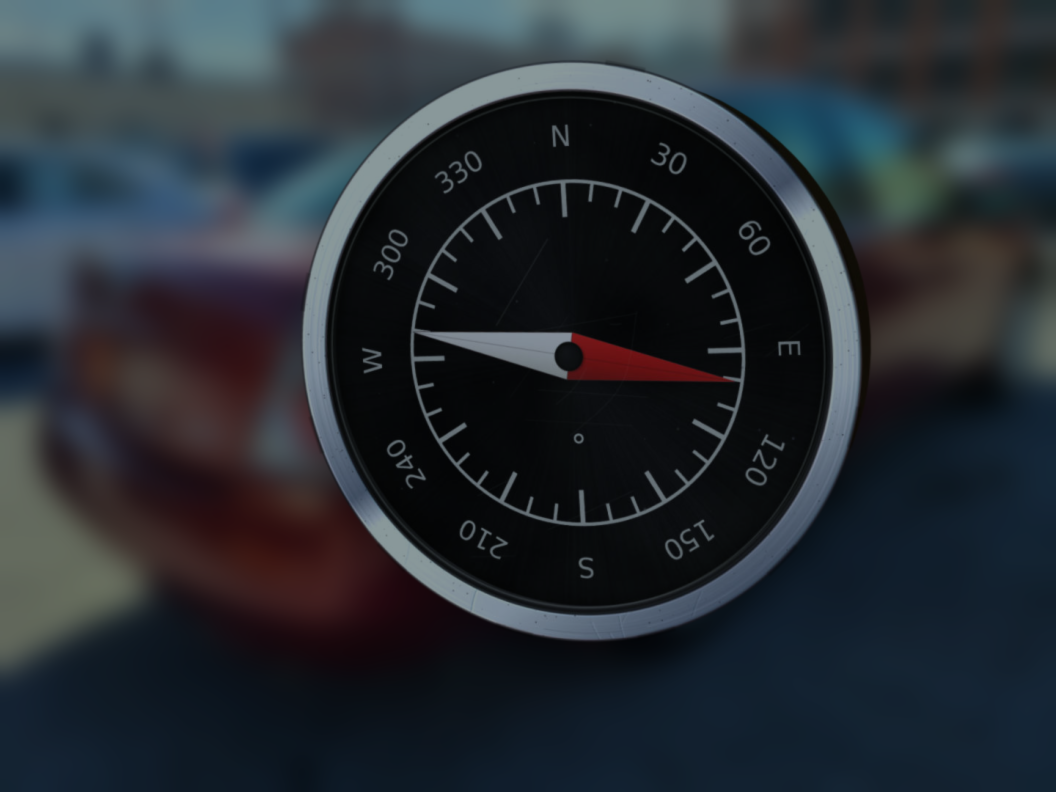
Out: value=100 unit=°
